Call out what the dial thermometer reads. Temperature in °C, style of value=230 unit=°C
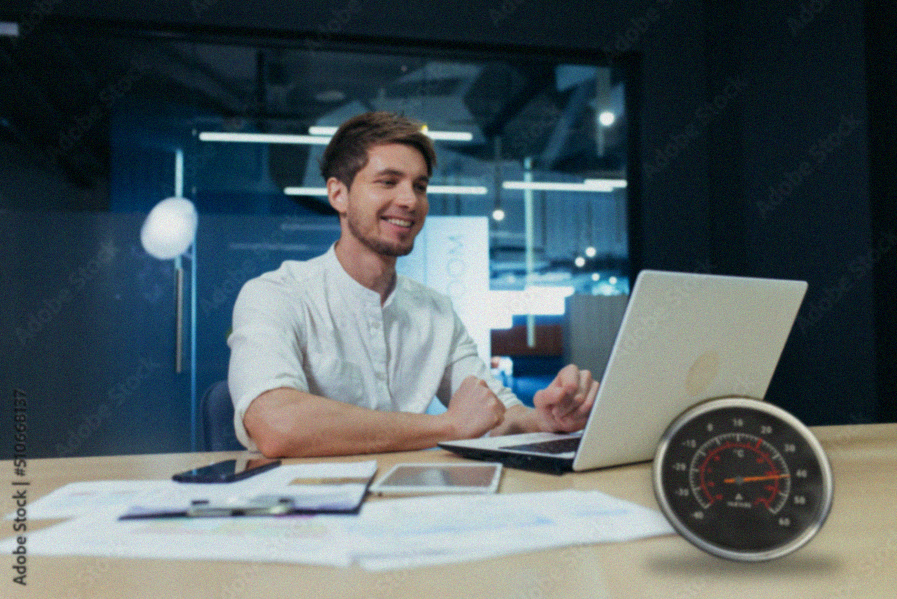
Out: value=40 unit=°C
